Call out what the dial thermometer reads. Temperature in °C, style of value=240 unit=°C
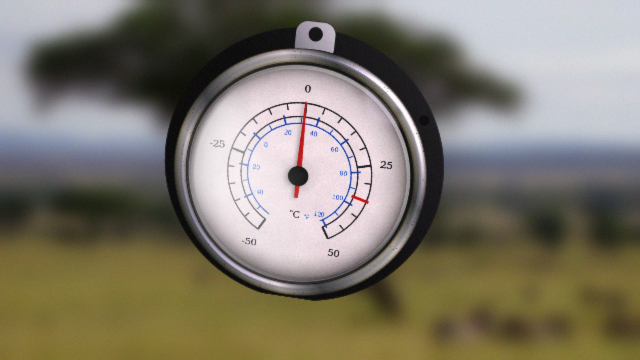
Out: value=0 unit=°C
